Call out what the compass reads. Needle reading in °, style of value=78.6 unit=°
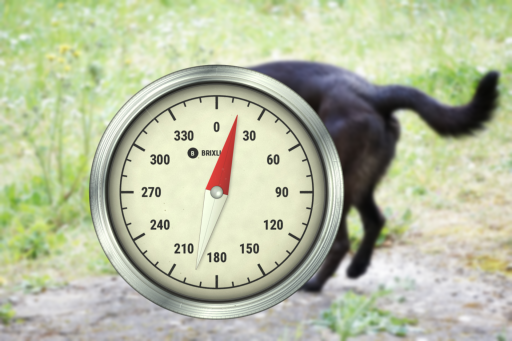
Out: value=15 unit=°
